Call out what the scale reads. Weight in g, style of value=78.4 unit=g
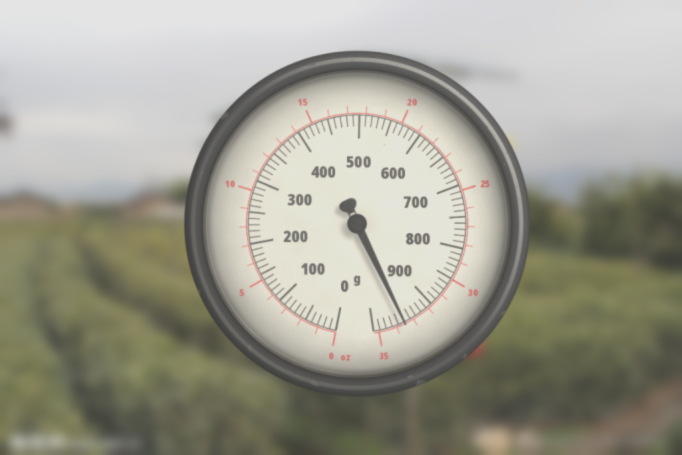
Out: value=950 unit=g
